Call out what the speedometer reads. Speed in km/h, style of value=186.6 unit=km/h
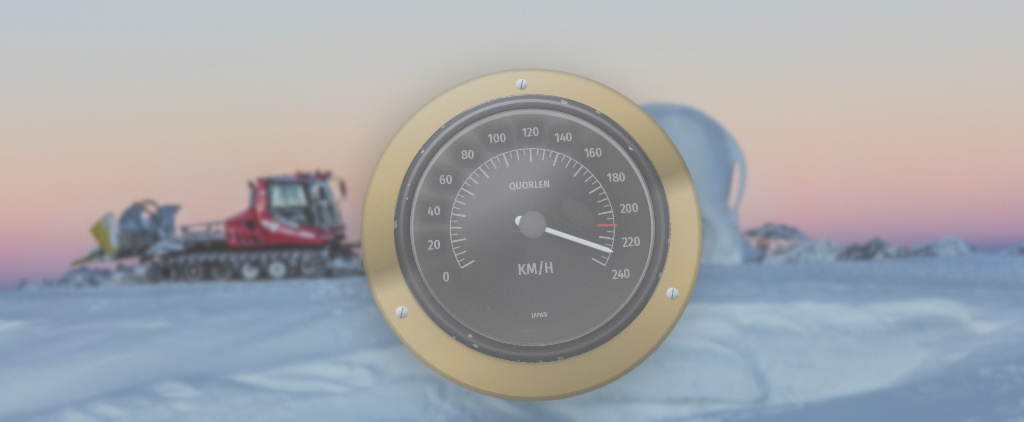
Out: value=230 unit=km/h
